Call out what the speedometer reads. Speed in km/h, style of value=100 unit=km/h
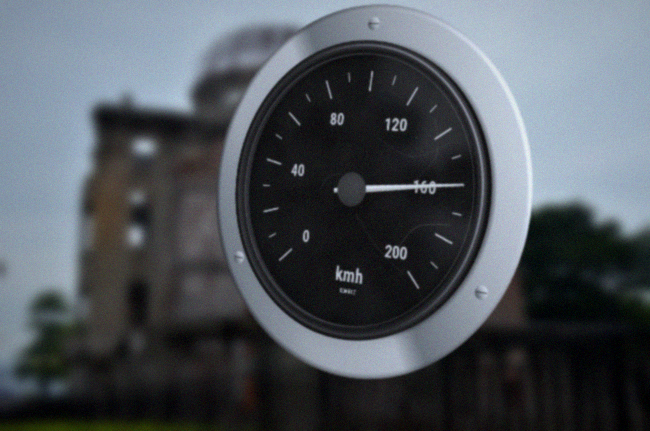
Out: value=160 unit=km/h
